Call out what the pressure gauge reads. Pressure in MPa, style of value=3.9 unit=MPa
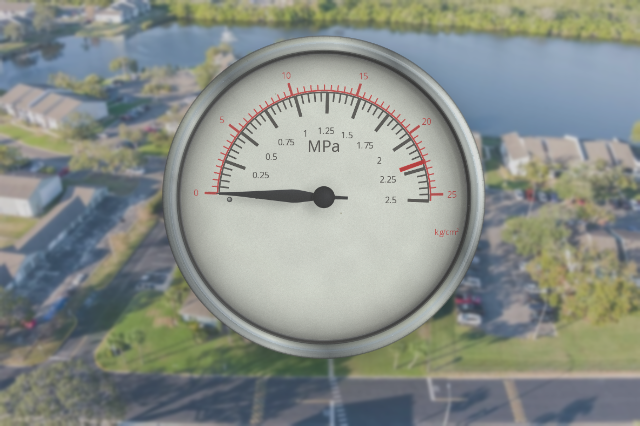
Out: value=0 unit=MPa
